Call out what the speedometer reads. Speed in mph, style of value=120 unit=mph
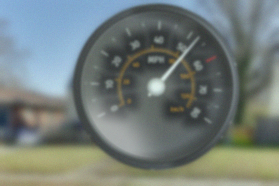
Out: value=52.5 unit=mph
